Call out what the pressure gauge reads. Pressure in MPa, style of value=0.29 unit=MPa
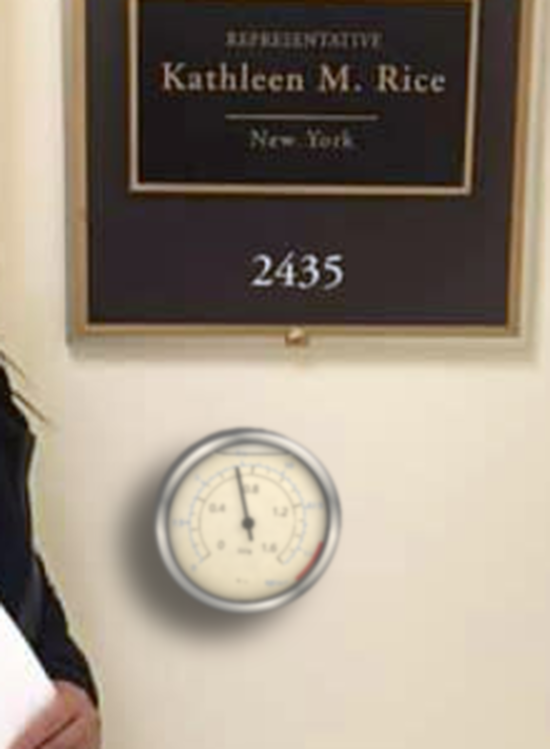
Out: value=0.7 unit=MPa
